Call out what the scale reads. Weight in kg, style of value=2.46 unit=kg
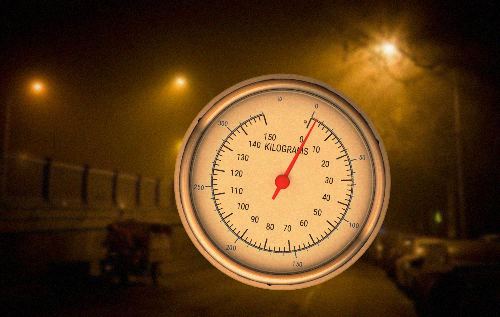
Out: value=2 unit=kg
